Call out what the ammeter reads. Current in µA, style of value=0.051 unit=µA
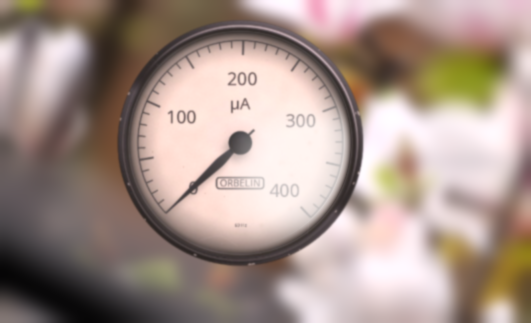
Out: value=0 unit=µA
